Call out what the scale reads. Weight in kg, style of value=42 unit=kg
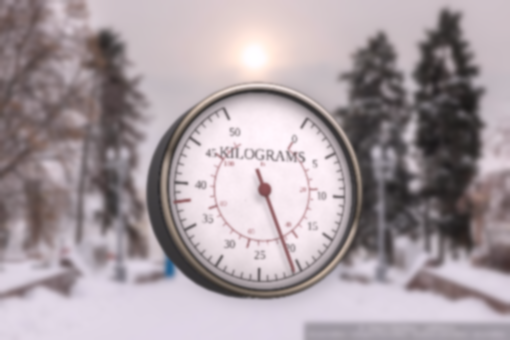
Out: value=21 unit=kg
